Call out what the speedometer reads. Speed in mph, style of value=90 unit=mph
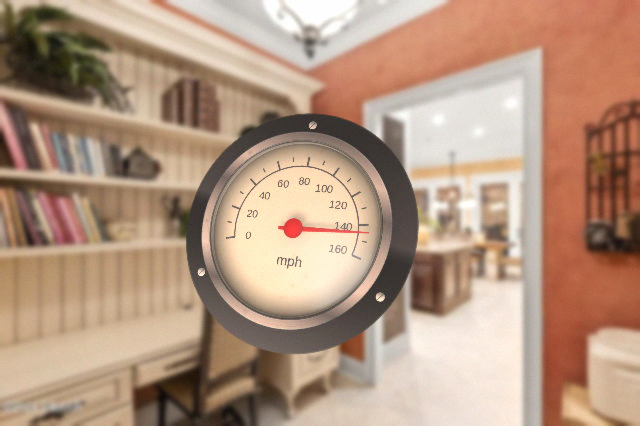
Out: value=145 unit=mph
